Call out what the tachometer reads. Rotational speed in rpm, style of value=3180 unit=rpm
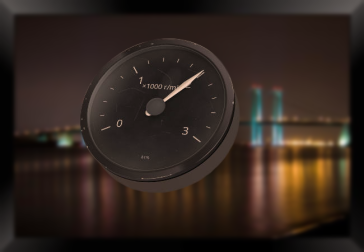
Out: value=2000 unit=rpm
